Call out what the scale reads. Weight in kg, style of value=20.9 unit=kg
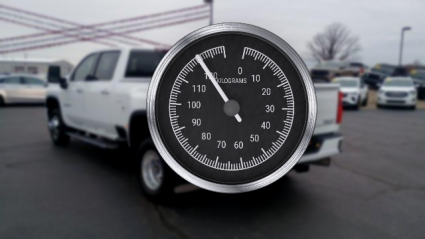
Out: value=120 unit=kg
